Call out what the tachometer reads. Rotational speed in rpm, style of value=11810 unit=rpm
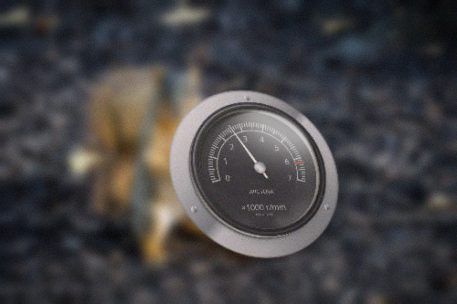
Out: value=2500 unit=rpm
